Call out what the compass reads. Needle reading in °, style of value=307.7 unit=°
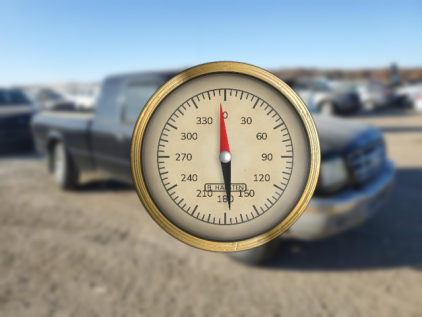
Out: value=355 unit=°
